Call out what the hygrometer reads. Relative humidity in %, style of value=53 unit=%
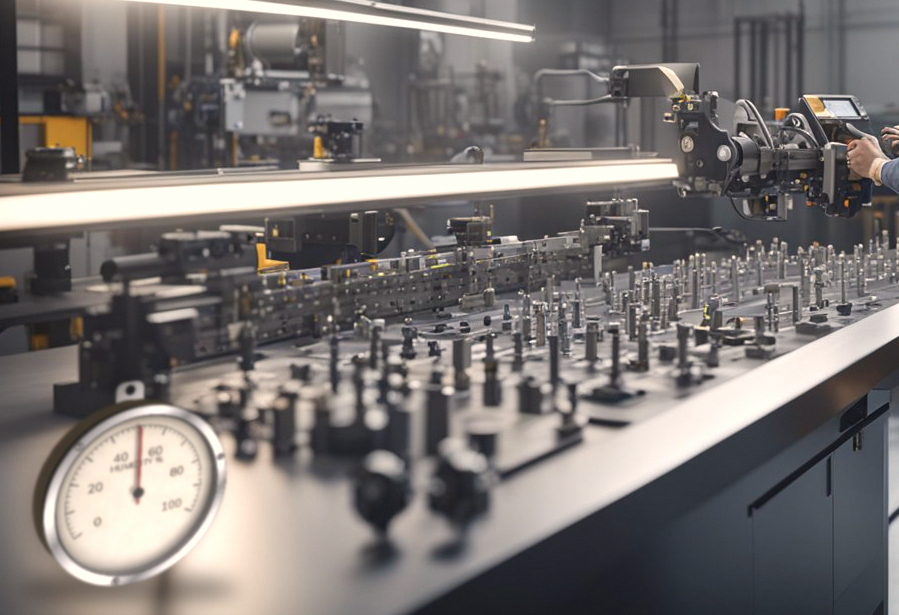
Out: value=50 unit=%
